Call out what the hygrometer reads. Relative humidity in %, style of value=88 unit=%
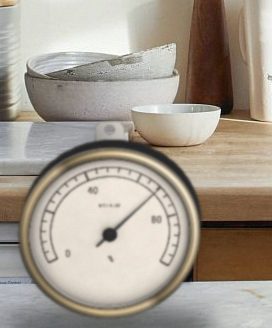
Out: value=68 unit=%
